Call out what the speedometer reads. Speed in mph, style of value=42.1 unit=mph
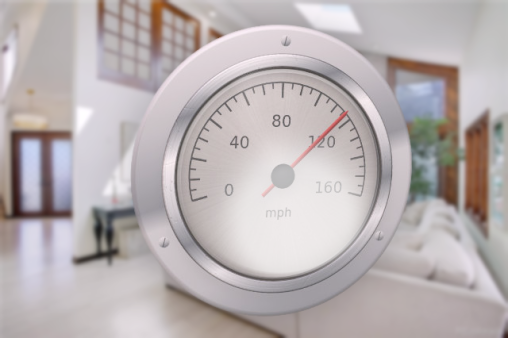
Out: value=115 unit=mph
